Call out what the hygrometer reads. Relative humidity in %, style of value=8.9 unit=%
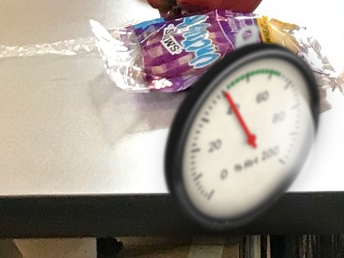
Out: value=40 unit=%
